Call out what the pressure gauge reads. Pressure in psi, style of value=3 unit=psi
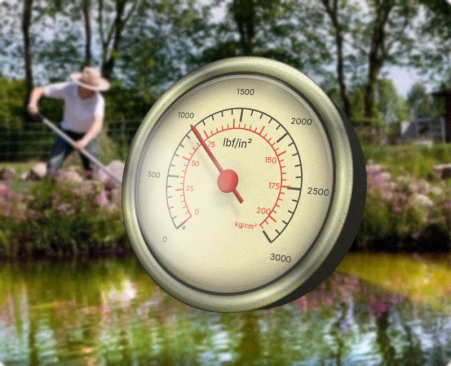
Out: value=1000 unit=psi
